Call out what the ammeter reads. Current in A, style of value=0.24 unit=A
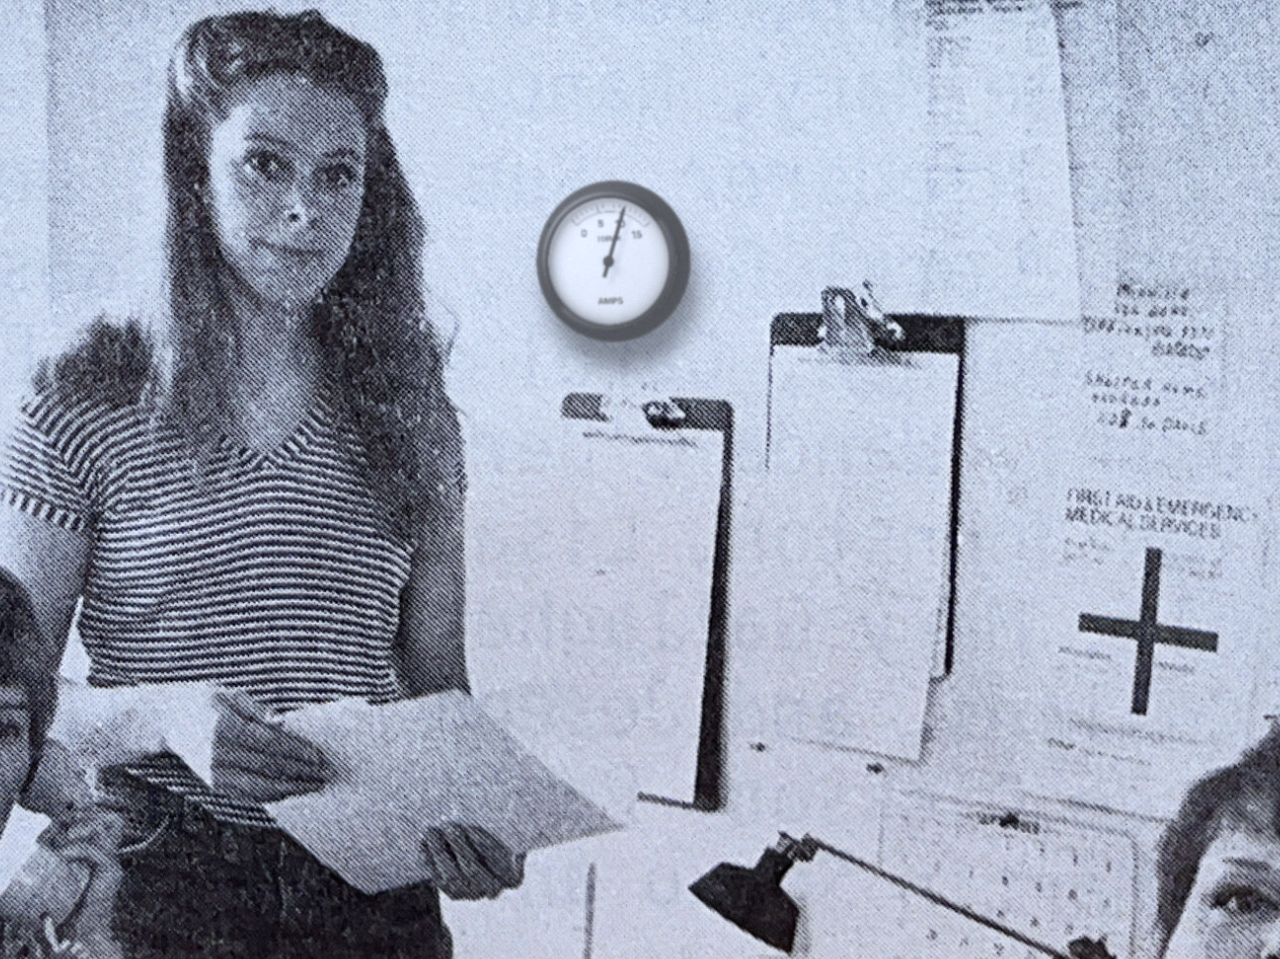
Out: value=10 unit=A
